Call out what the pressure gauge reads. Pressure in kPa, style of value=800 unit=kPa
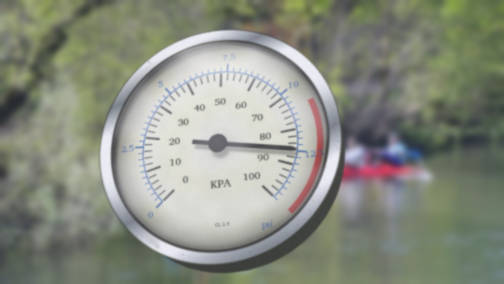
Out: value=86 unit=kPa
